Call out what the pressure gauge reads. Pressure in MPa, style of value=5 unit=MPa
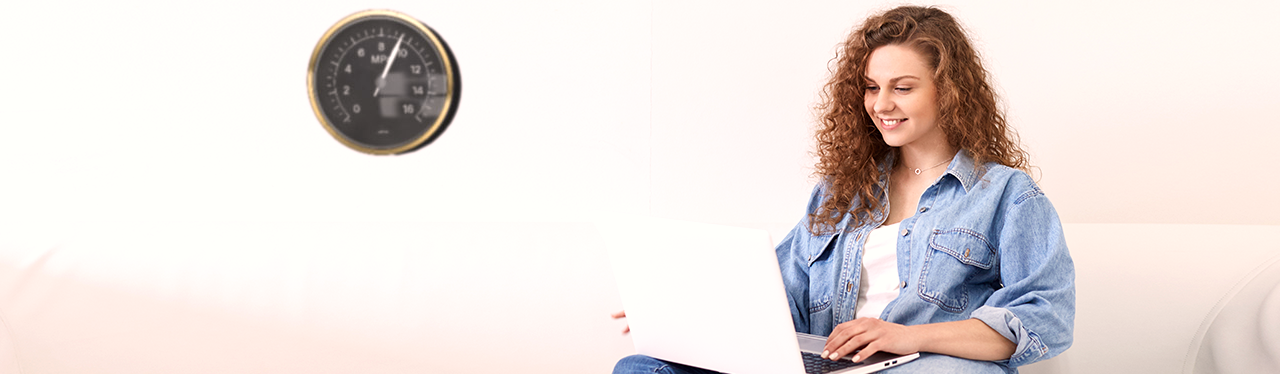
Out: value=9.5 unit=MPa
